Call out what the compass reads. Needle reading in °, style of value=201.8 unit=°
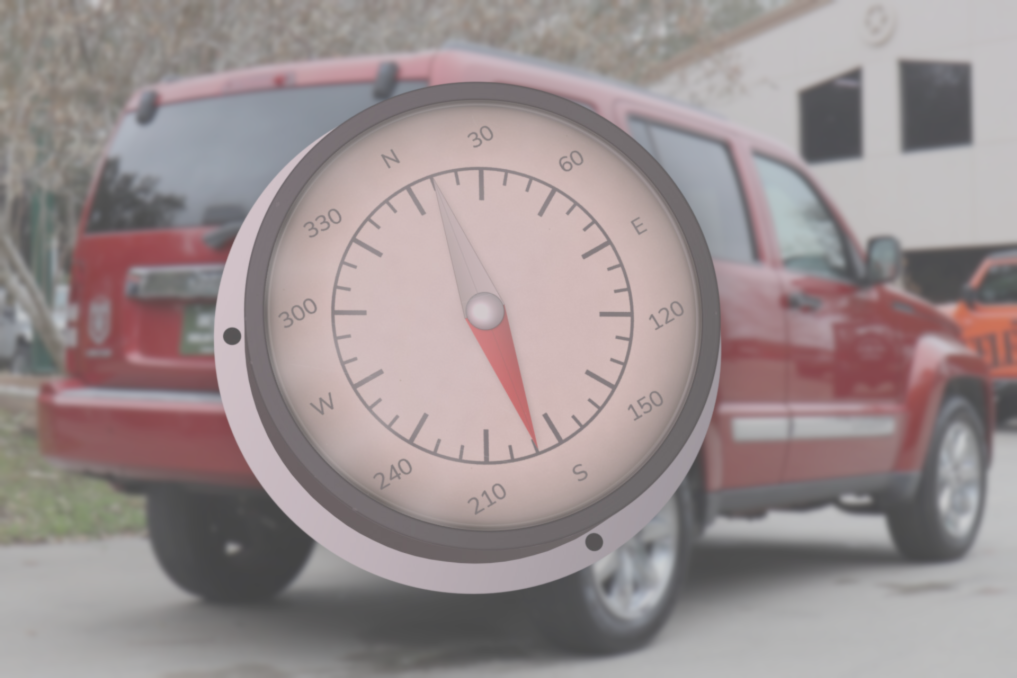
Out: value=190 unit=°
